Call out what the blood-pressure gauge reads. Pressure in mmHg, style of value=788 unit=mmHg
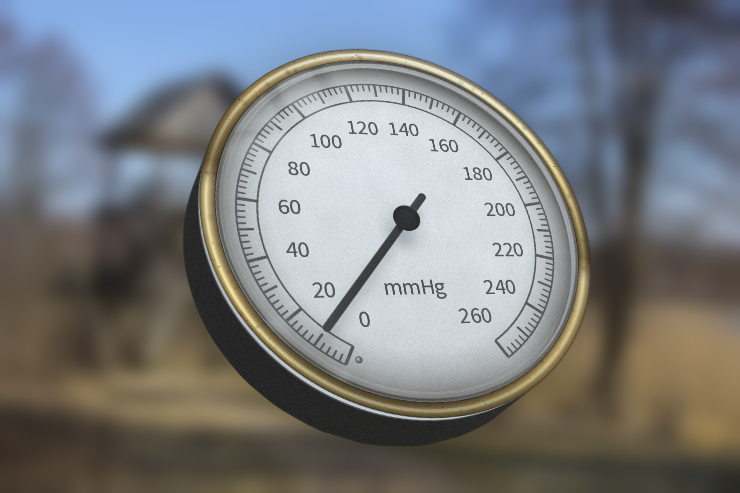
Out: value=10 unit=mmHg
